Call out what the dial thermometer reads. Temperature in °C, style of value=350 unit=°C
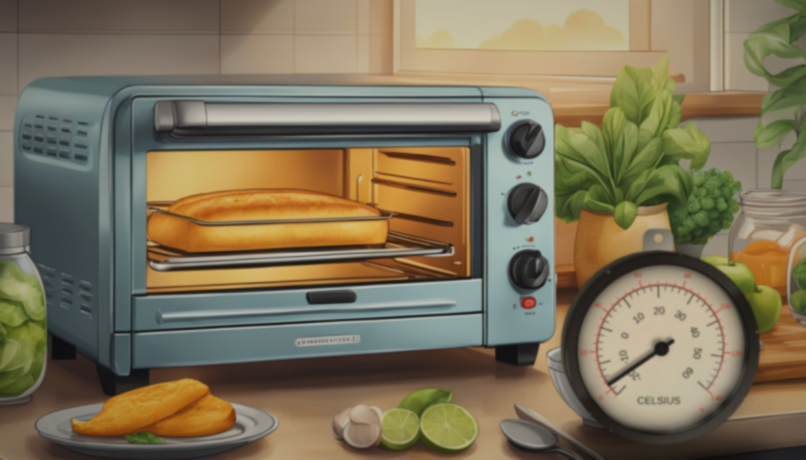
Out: value=-16 unit=°C
